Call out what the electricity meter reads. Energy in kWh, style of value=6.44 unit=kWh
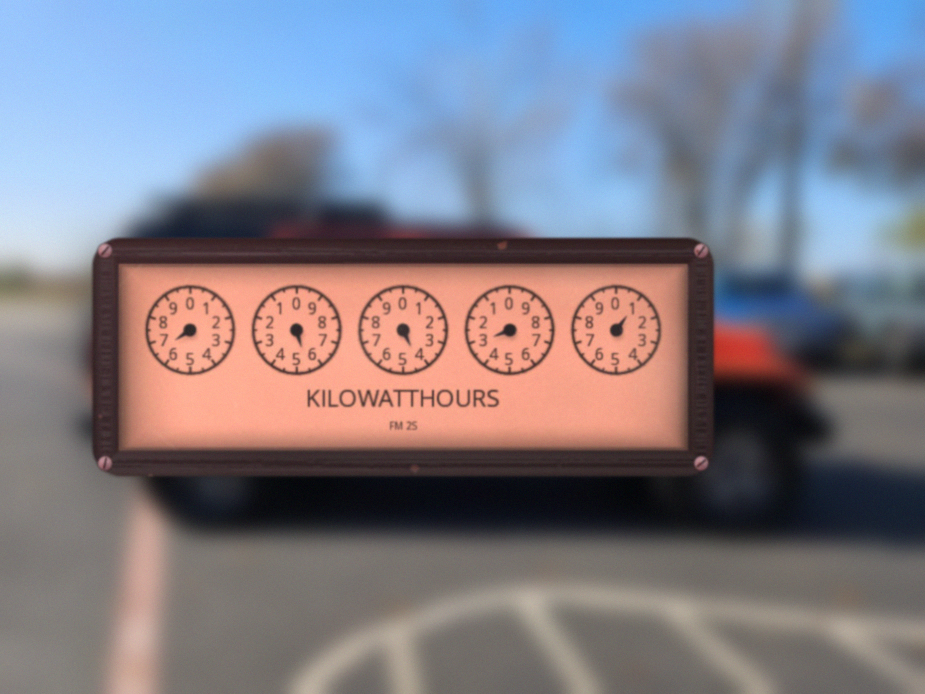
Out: value=65431 unit=kWh
